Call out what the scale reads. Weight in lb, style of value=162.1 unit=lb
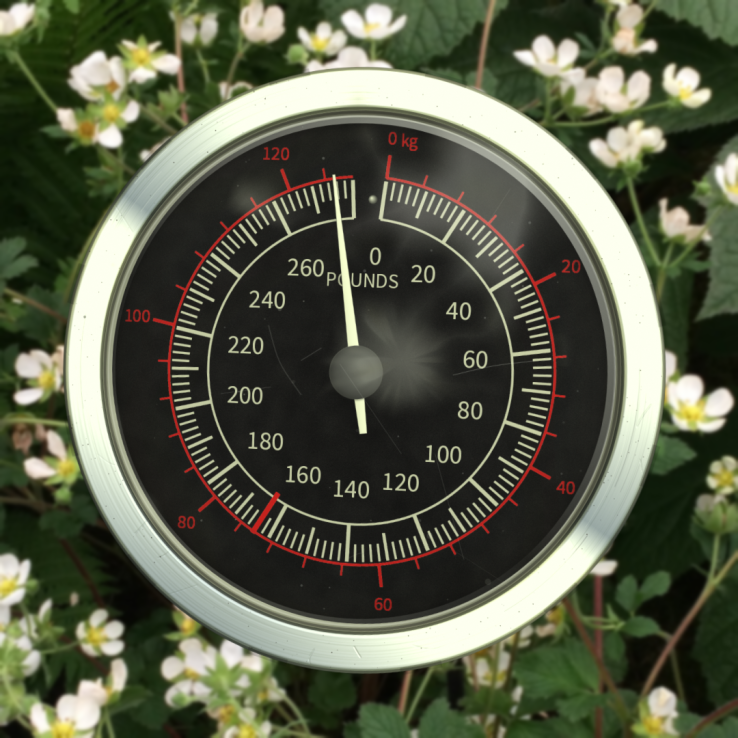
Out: value=276 unit=lb
